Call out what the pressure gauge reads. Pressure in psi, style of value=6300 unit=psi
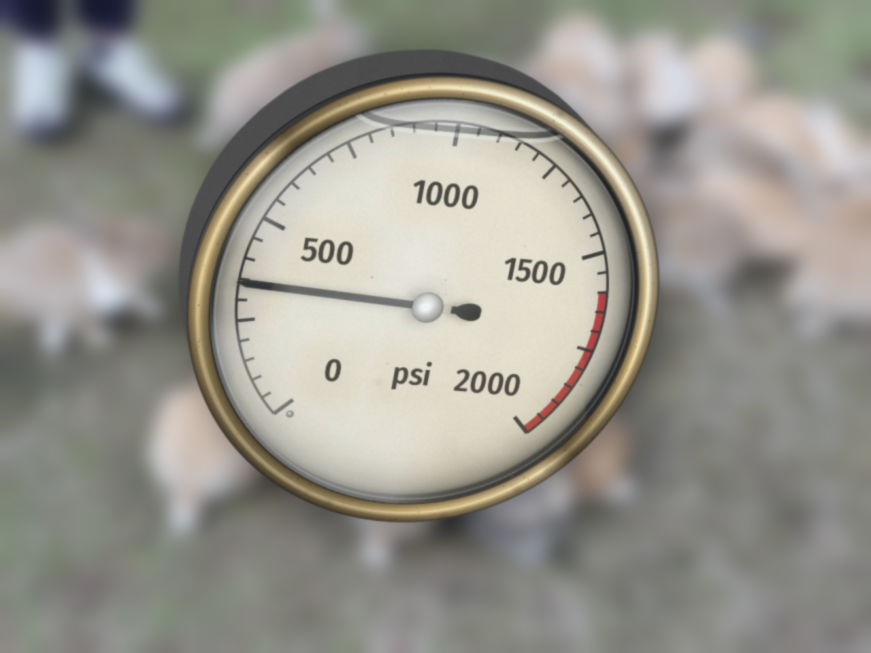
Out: value=350 unit=psi
